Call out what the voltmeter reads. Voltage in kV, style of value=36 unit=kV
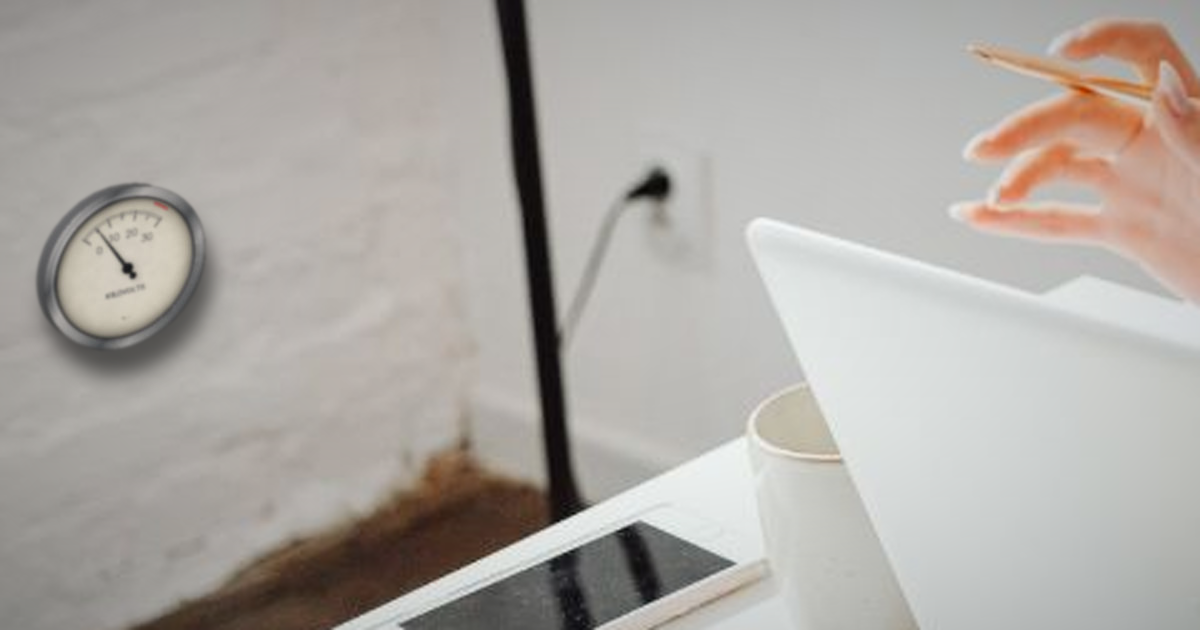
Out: value=5 unit=kV
